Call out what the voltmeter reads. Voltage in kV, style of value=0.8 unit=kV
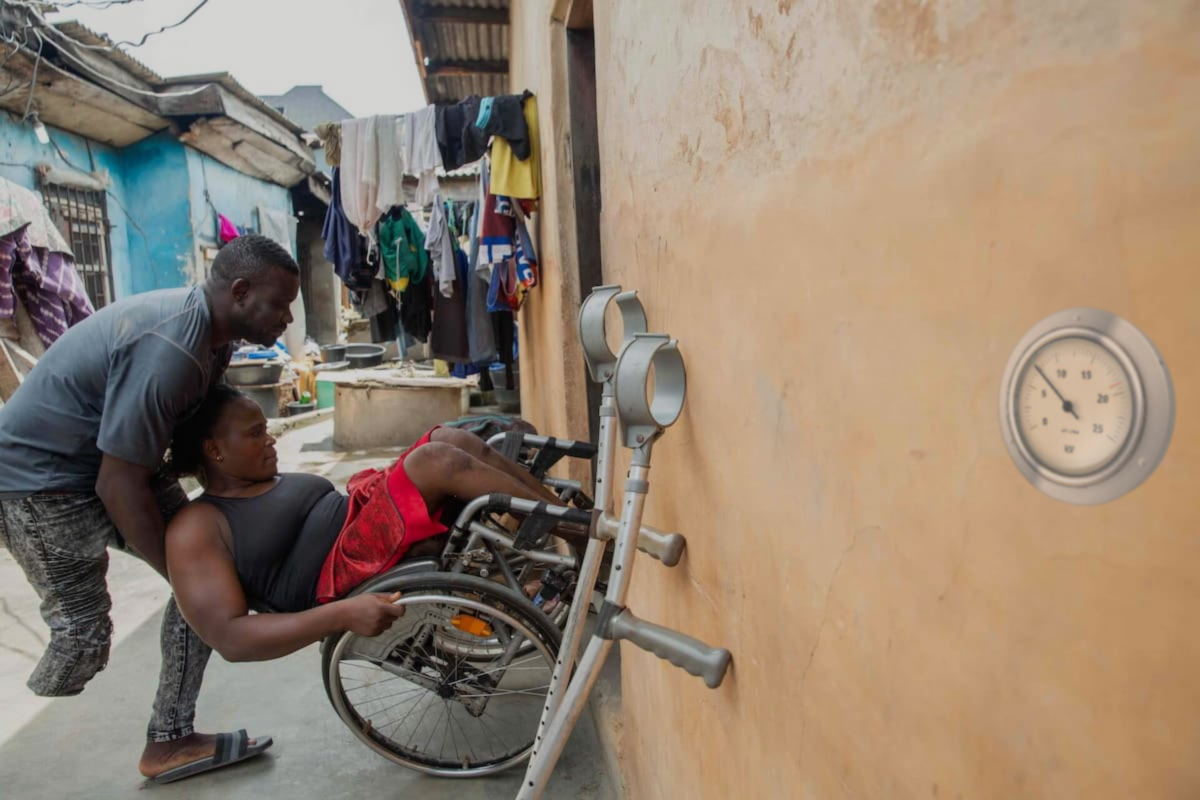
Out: value=7.5 unit=kV
